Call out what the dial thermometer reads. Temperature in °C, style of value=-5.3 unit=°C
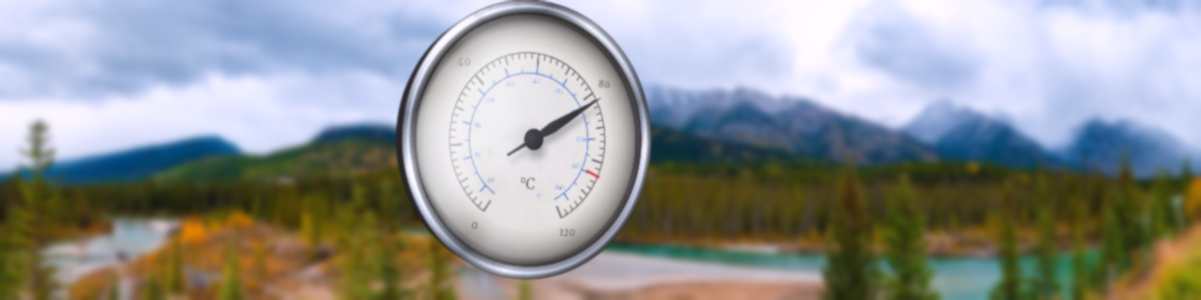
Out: value=82 unit=°C
